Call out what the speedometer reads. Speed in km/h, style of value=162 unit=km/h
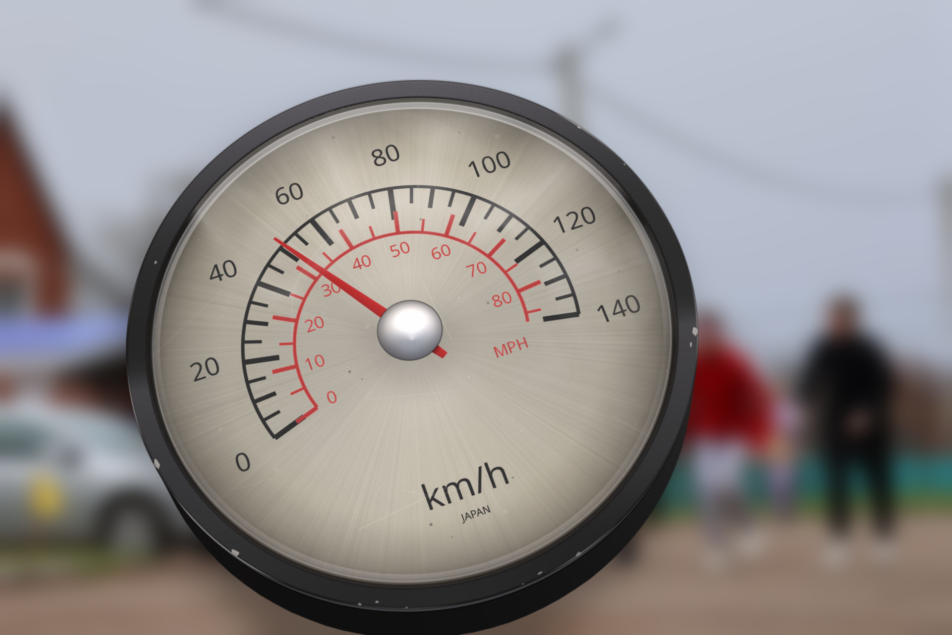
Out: value=50 unit=km/h
